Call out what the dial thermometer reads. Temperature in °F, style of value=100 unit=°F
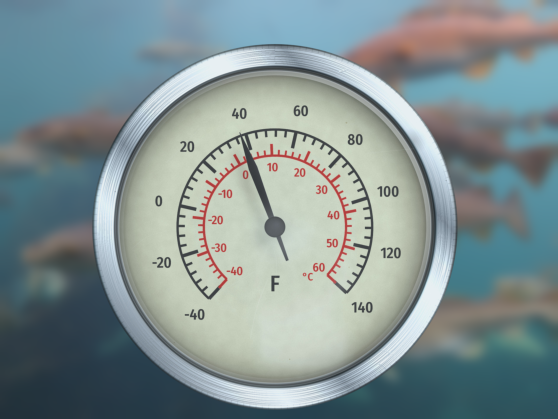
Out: value=38 unit=°F
